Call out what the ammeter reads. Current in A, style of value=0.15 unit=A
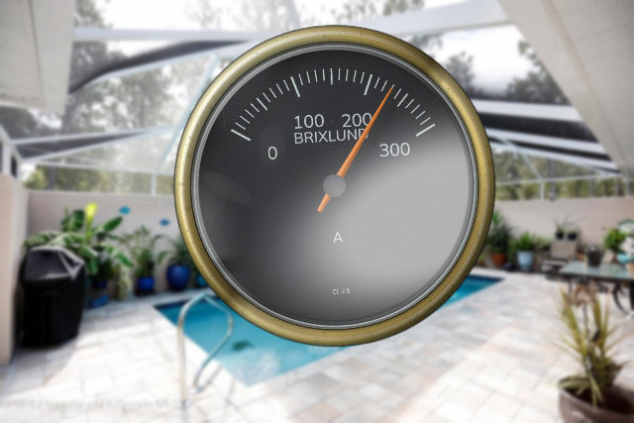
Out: value=230 unit=A
